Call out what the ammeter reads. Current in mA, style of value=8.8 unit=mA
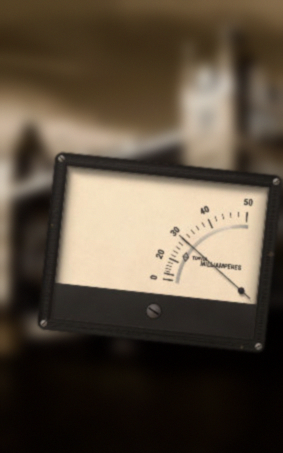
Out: value=30 unit=mA
